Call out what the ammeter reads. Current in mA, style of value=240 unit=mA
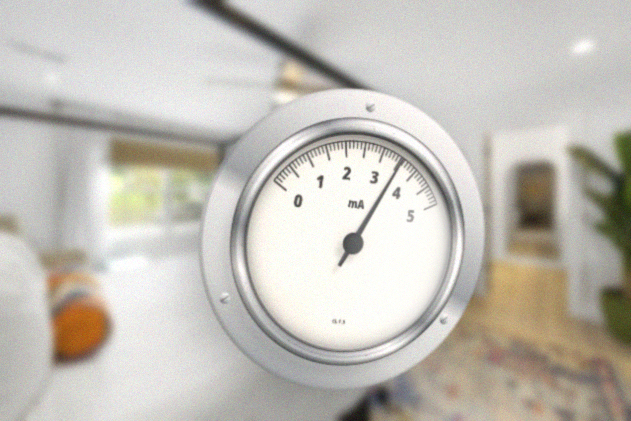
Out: value=3.5 unit=mA
